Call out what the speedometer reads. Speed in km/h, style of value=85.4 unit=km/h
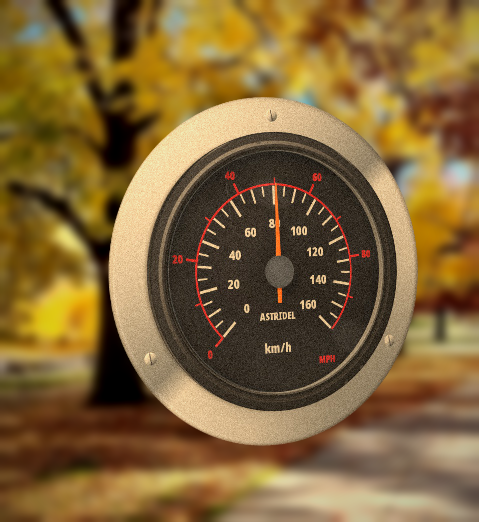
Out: value=80 unit=km/h
